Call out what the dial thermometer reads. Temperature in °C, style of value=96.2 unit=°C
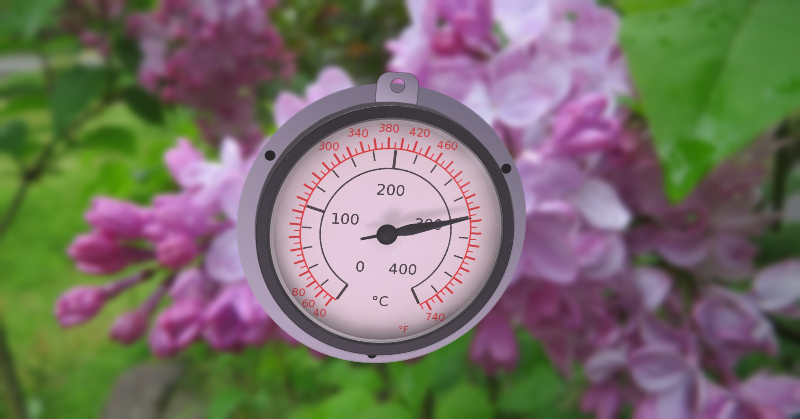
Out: value=300 unit=°C
